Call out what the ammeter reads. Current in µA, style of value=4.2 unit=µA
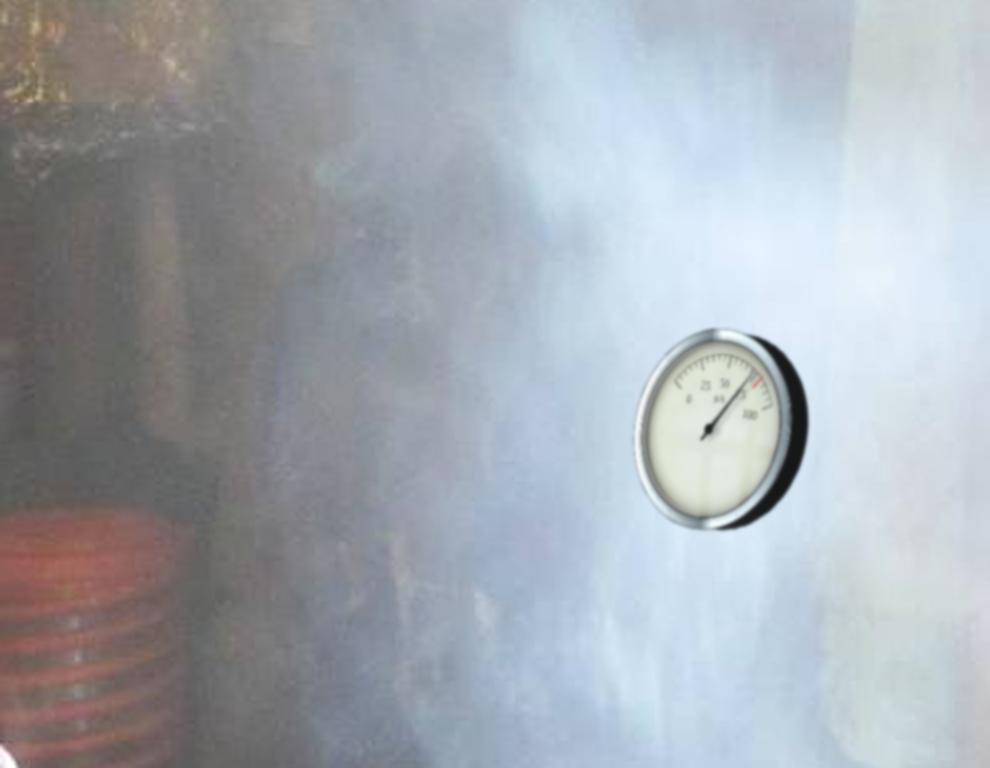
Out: value=75 unit=µA
